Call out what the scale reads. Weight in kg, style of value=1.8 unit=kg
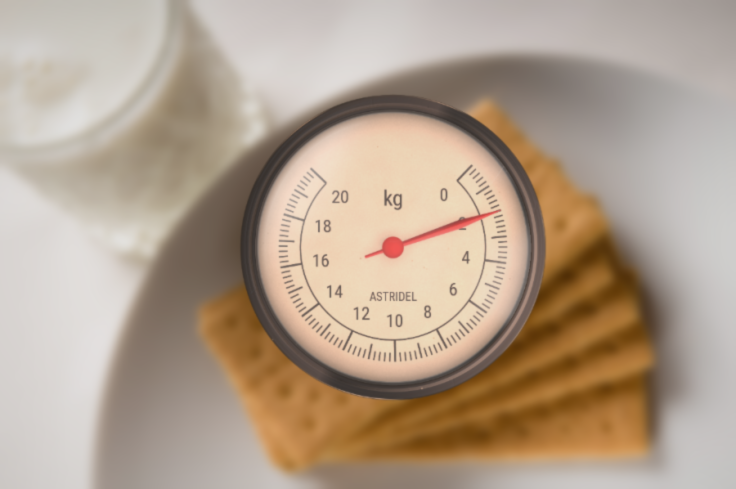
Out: value=2 unit=kg
